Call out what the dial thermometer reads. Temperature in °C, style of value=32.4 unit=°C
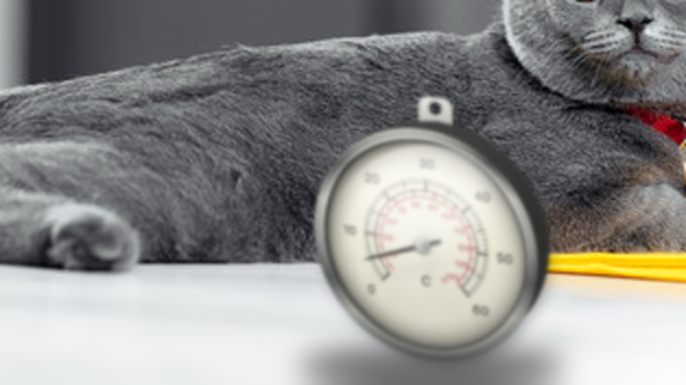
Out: value=5 unit=°C
